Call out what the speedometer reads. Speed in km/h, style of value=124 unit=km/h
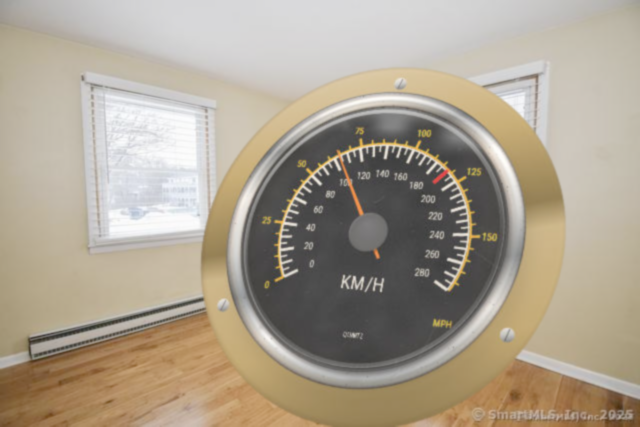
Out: value=105 unit=km/h
